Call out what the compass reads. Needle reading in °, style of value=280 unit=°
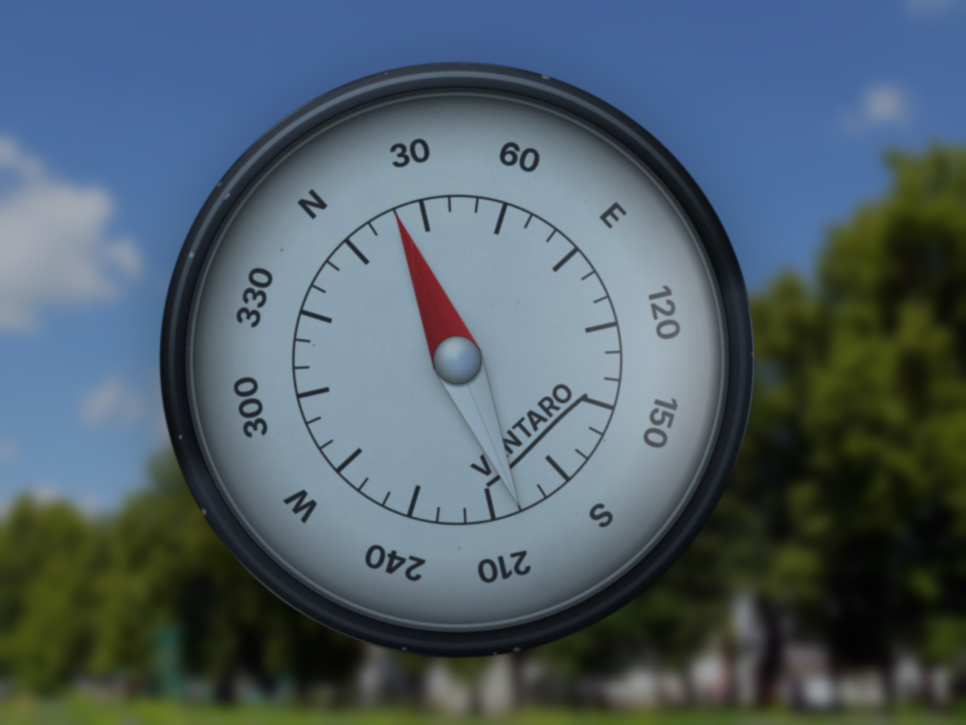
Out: value=20 unit=°
